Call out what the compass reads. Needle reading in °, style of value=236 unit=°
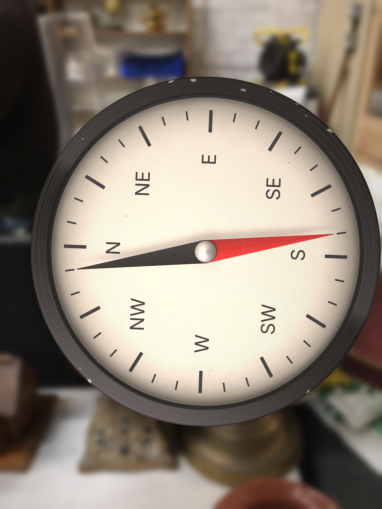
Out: value=170 unit=°
